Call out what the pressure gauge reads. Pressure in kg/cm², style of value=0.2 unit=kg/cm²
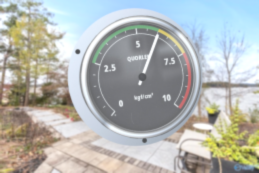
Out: value=6 unit=kg/cm²
